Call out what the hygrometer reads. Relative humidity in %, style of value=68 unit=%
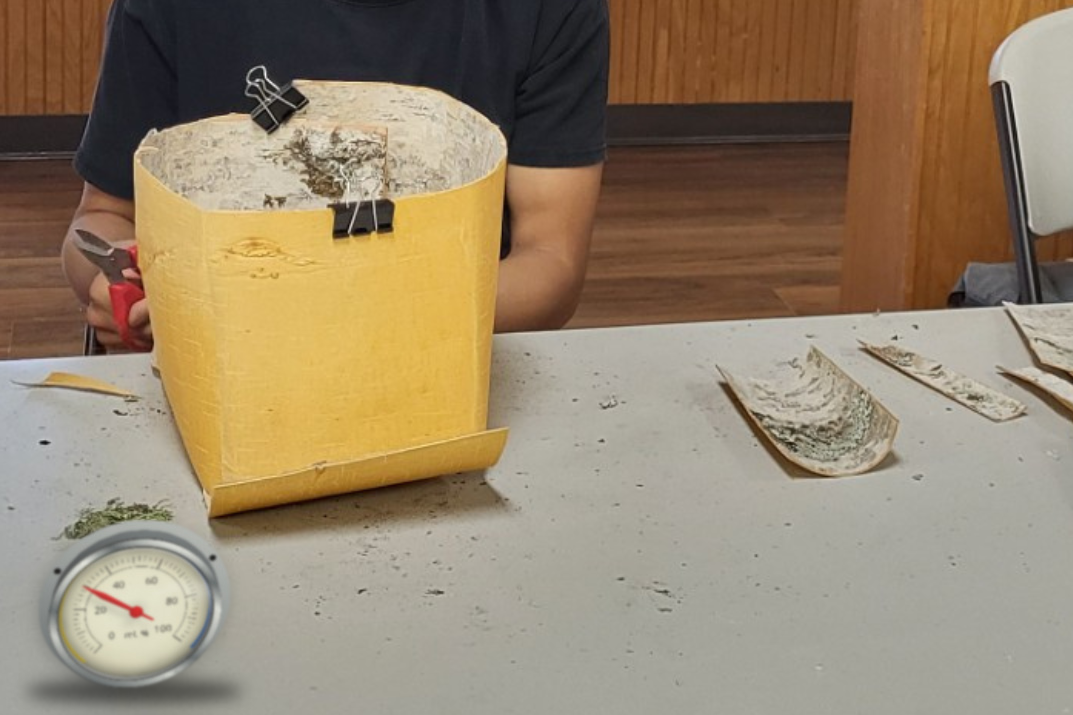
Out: value=30 unit=%
